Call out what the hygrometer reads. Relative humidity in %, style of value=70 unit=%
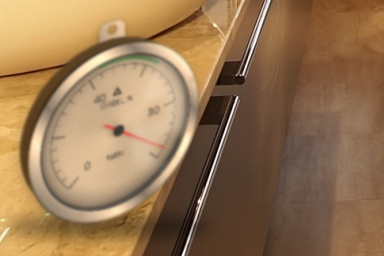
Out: value=96 unit=%
